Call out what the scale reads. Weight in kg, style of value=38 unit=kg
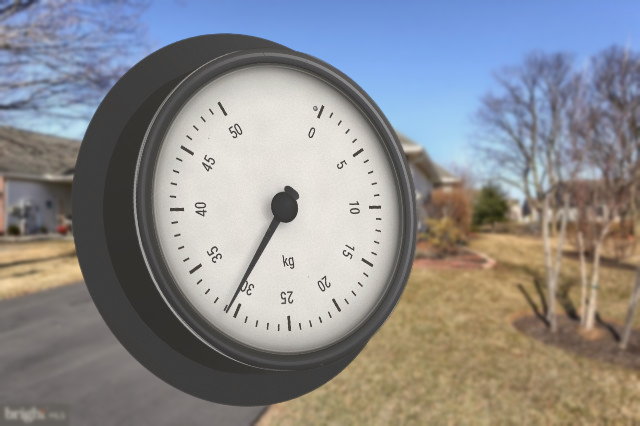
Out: value=31 unit=kg
